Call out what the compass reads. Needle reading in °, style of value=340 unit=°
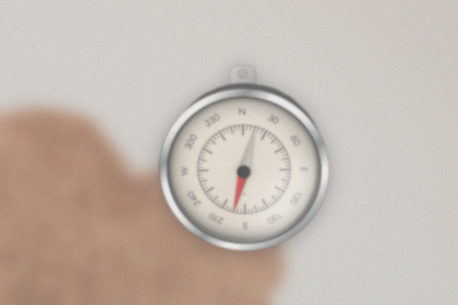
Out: value=195 unit=°
